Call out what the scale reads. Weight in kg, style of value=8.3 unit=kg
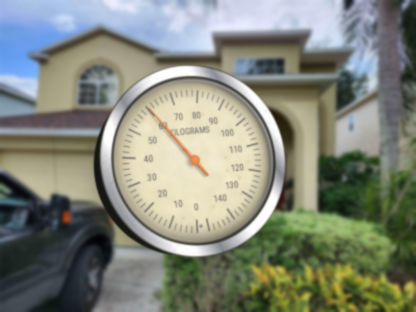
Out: value=60 unit=kg
